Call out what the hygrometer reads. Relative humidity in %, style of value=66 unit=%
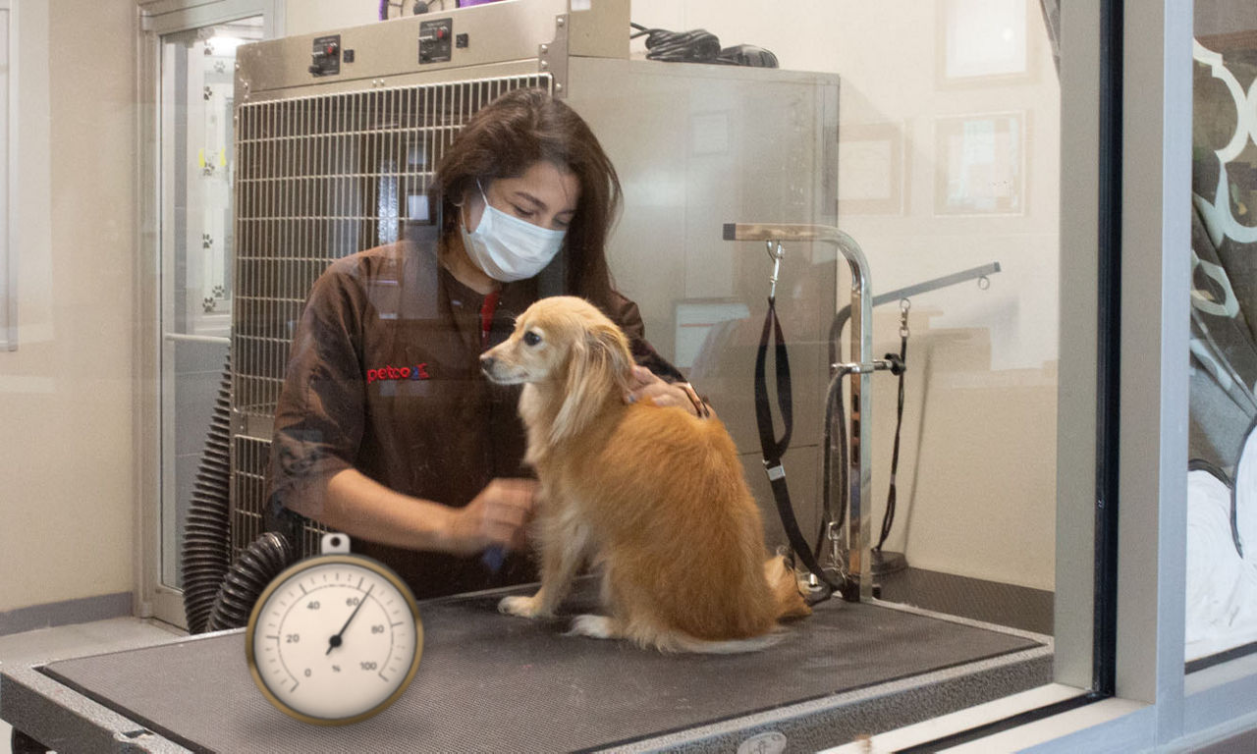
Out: value=64 unit=%
